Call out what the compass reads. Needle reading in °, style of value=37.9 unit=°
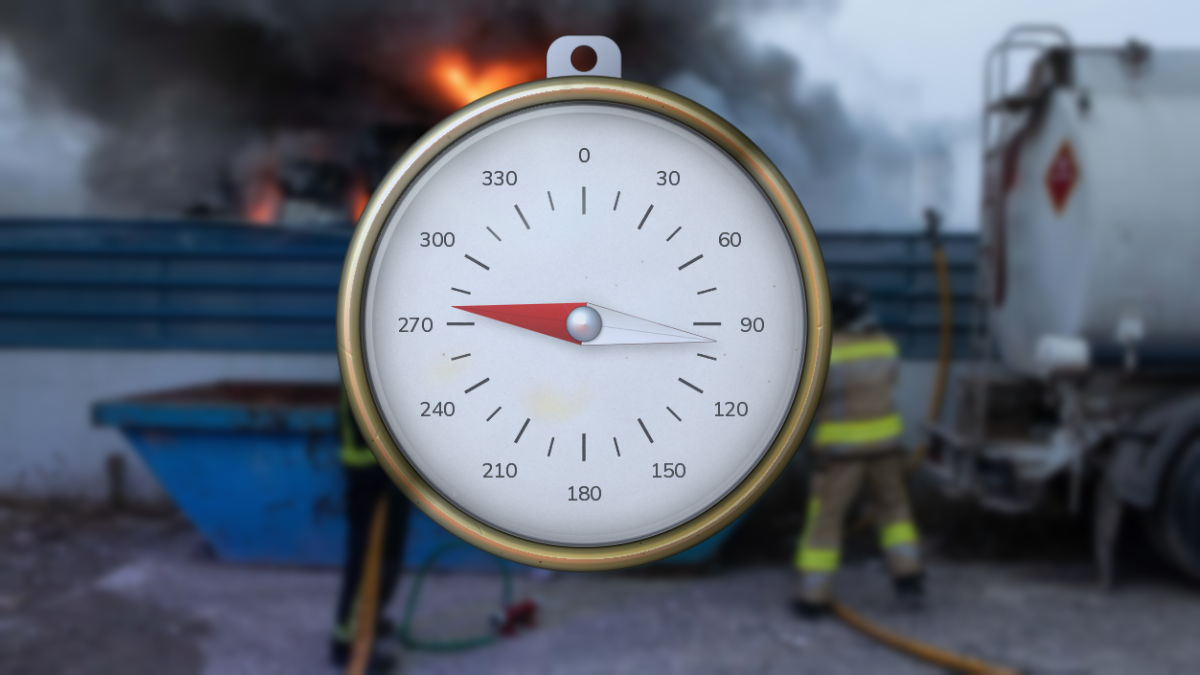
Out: value=277.5 unit=°
